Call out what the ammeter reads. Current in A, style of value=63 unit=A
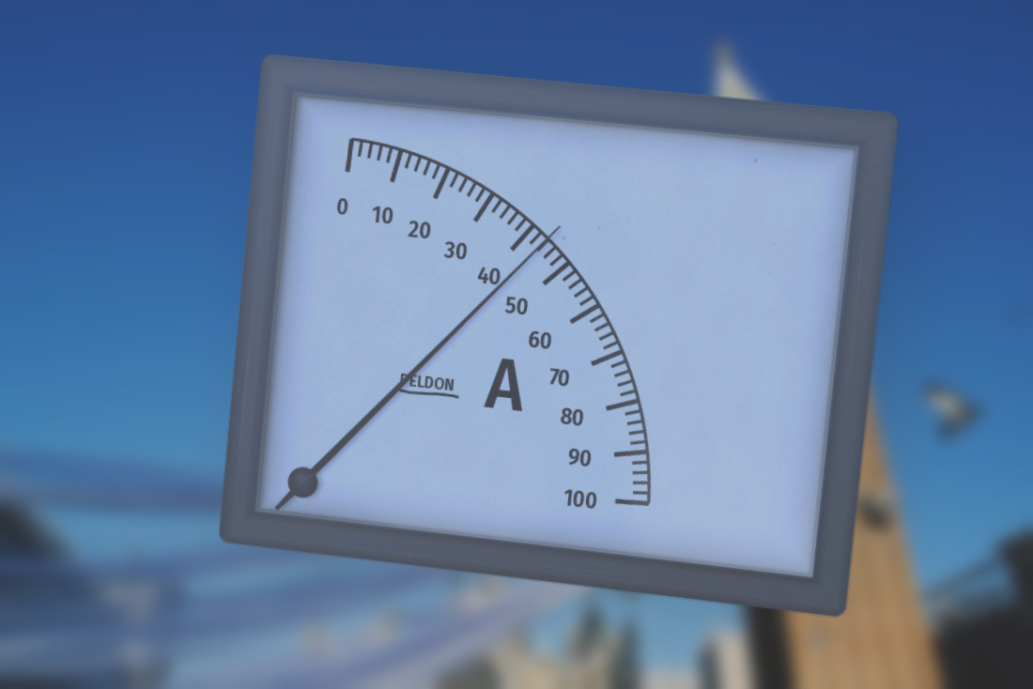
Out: value=44 unit=A
